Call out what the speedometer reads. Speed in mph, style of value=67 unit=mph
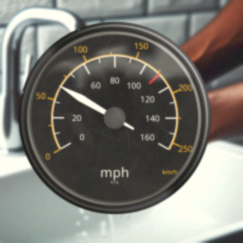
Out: value=40 unit=mph
